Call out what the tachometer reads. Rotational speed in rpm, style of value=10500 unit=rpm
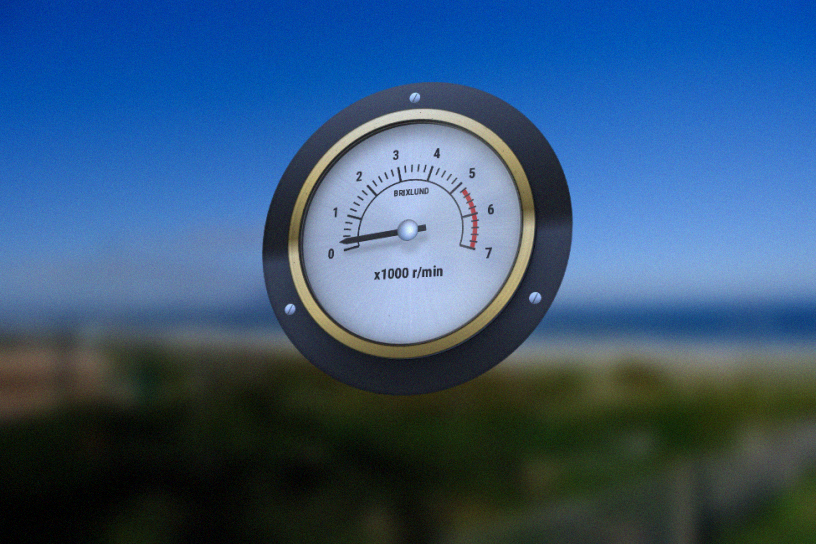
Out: value=200 unit=rpm
